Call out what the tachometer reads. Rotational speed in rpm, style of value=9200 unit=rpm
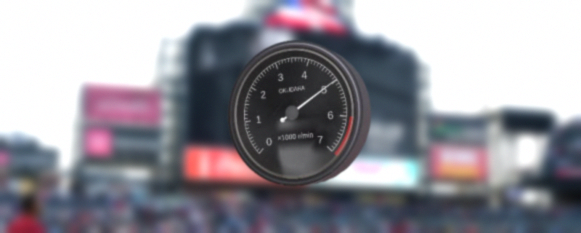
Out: value=5000 unit=rpm
